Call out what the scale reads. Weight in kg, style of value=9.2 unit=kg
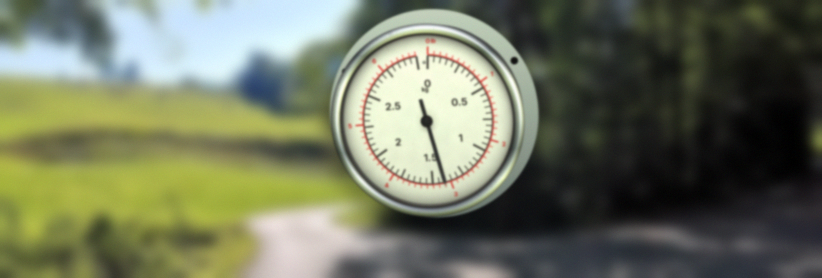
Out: value=1.4 unit=kg
